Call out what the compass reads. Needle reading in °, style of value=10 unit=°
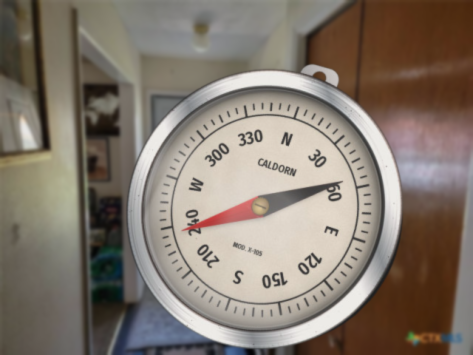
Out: value=235 unit=°
